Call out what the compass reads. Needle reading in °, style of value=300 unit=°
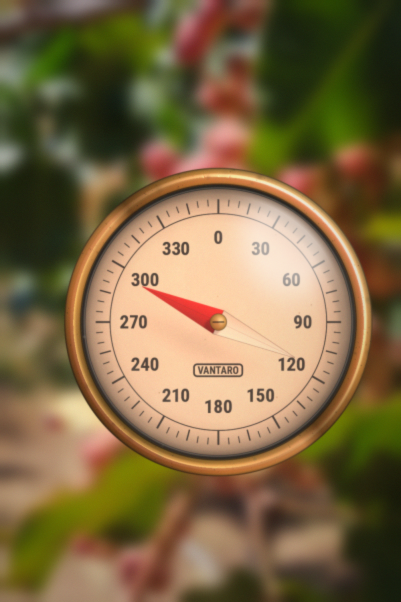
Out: value=295 unit=°
